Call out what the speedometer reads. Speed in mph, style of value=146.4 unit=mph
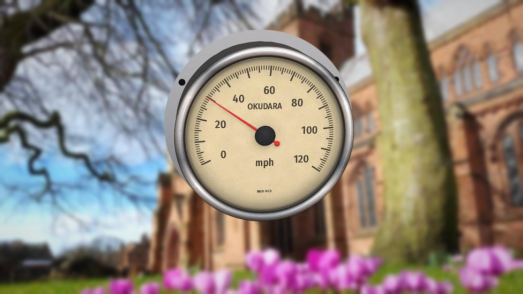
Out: value=30 unit=mph
